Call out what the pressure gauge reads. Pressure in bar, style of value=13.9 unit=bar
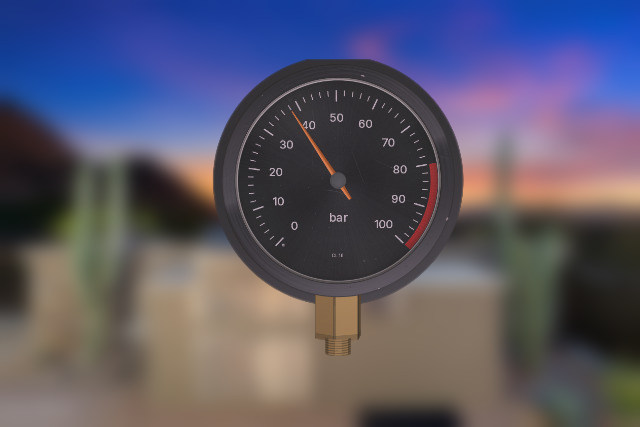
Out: value=38 unit=bar
